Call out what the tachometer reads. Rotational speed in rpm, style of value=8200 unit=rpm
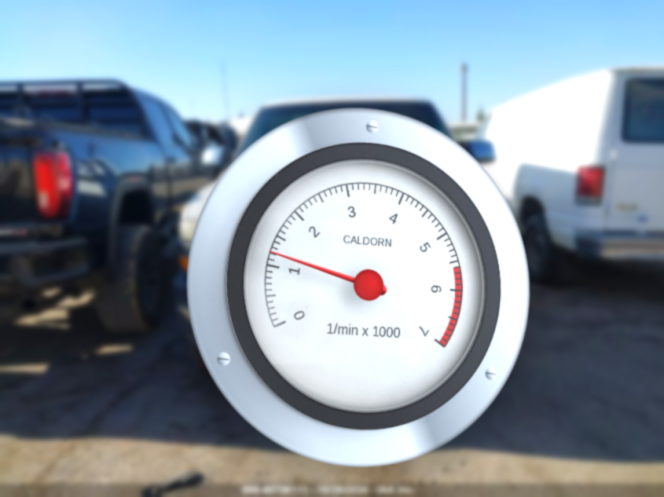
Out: value=1200 unit=rpm
